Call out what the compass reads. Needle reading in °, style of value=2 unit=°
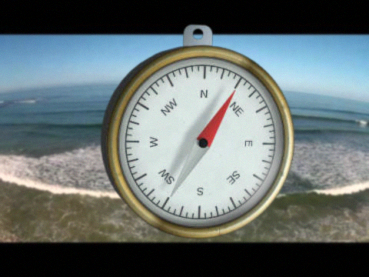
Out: value=30 unit=°
